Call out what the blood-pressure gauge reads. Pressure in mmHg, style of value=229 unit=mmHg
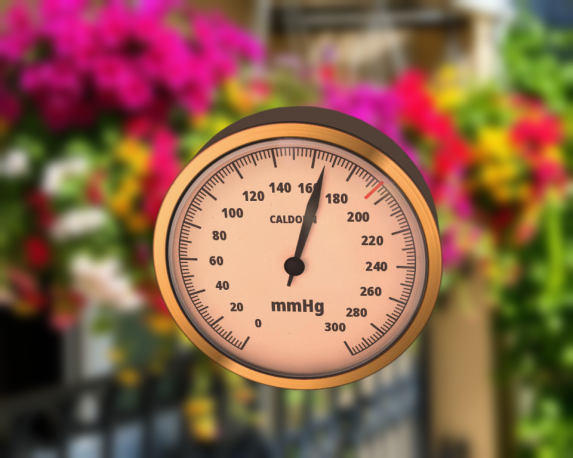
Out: value=166 unit=mmHg
